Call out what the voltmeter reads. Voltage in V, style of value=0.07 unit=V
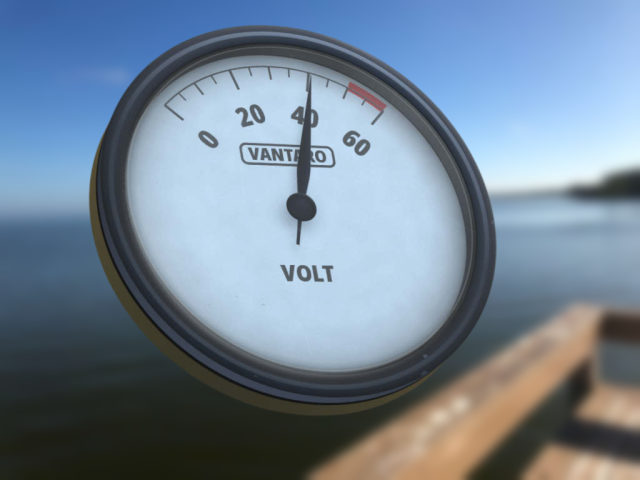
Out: value=40 unit=V
